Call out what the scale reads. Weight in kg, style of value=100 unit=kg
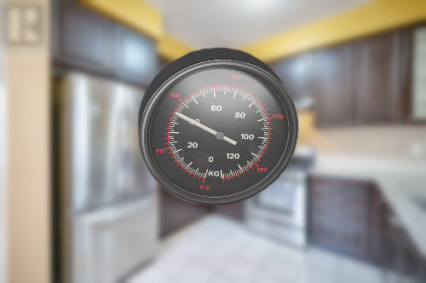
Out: value=40 unit=kg
